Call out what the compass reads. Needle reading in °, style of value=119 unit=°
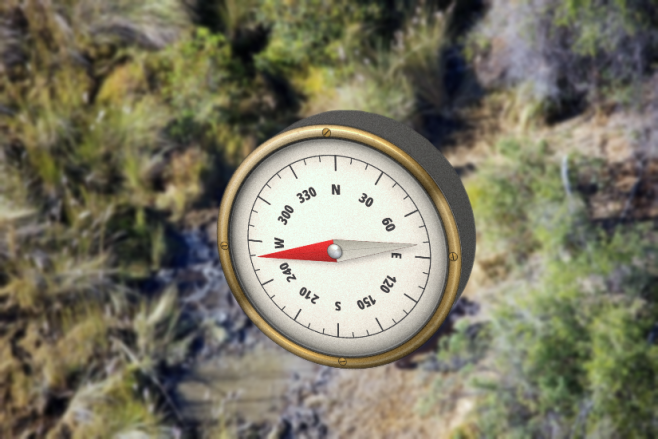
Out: value=260 unit=°
